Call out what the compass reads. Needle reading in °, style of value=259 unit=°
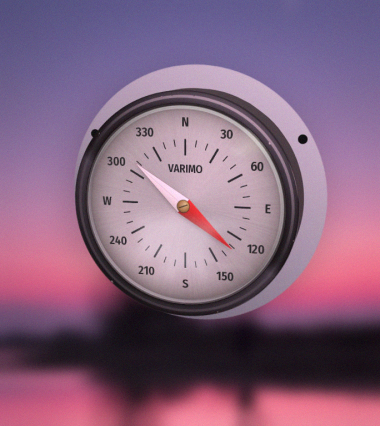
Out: value=130 unit=°
